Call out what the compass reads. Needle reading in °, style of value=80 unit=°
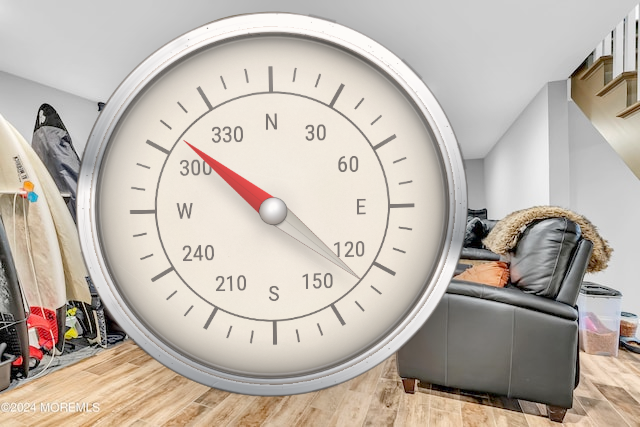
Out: value=310 unit=°
